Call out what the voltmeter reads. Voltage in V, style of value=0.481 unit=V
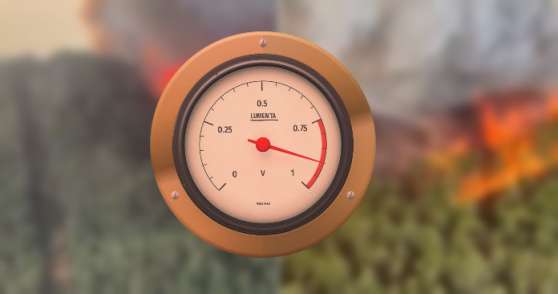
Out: value=0.9 unit=V
